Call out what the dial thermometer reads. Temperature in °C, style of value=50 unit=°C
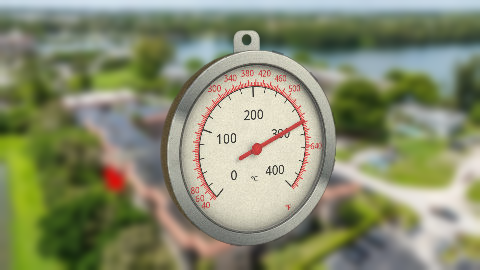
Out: value=300 unit=°C
